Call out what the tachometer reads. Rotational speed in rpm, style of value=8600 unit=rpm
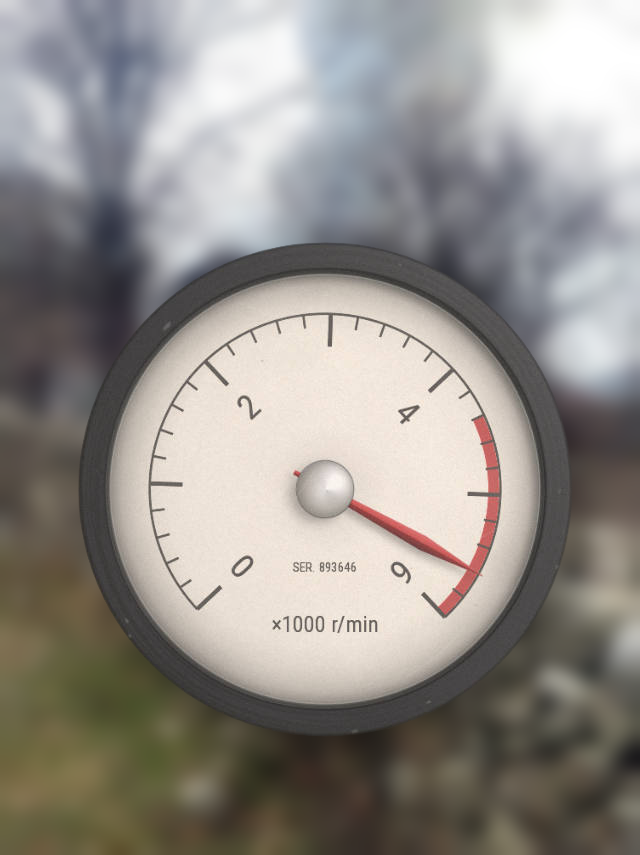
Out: value=5600 unit=rpm
